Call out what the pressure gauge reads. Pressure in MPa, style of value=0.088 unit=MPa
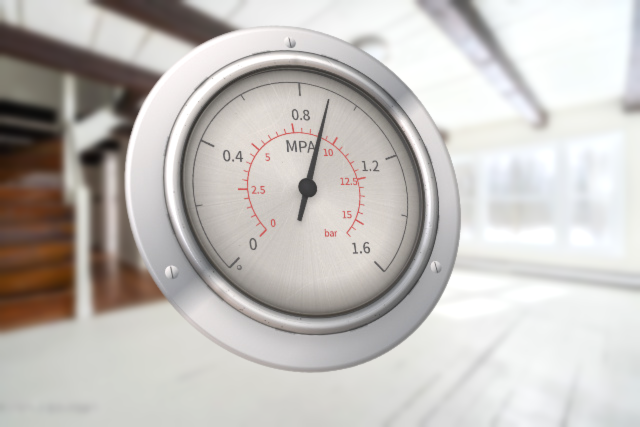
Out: value=0.9 unit=MPa
